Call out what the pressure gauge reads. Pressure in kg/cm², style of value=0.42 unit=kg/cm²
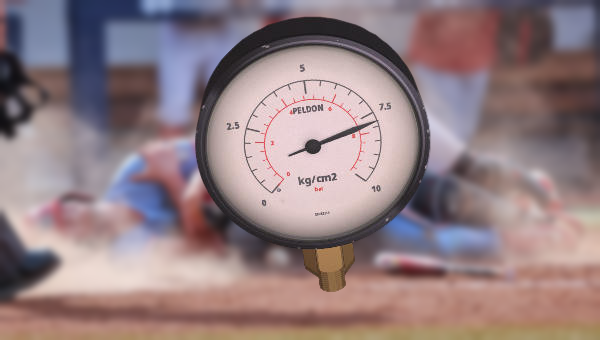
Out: value=7.75 unit=kg/cm²
